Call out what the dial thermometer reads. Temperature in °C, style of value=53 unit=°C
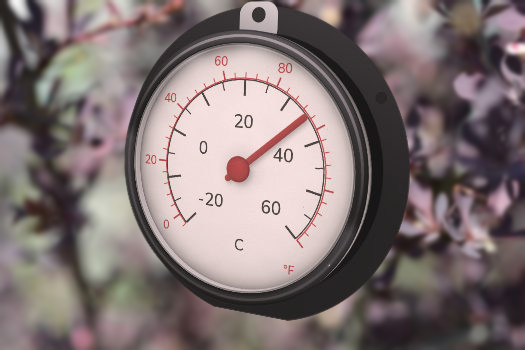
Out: value=35 unit=°C
